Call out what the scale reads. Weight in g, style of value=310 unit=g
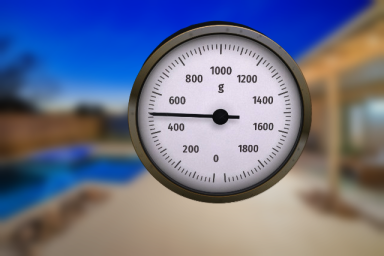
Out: value=500 unit=g
